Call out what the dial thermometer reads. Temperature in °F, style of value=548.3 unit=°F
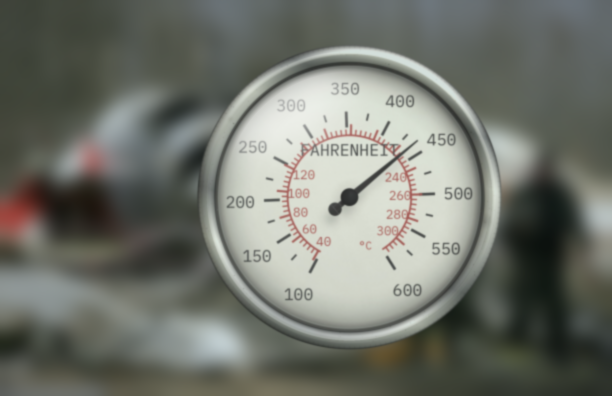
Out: value=437.5 unit=°F
